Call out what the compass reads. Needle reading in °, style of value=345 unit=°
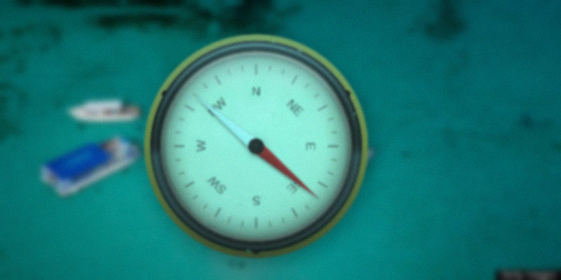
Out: value=130 unit=°
